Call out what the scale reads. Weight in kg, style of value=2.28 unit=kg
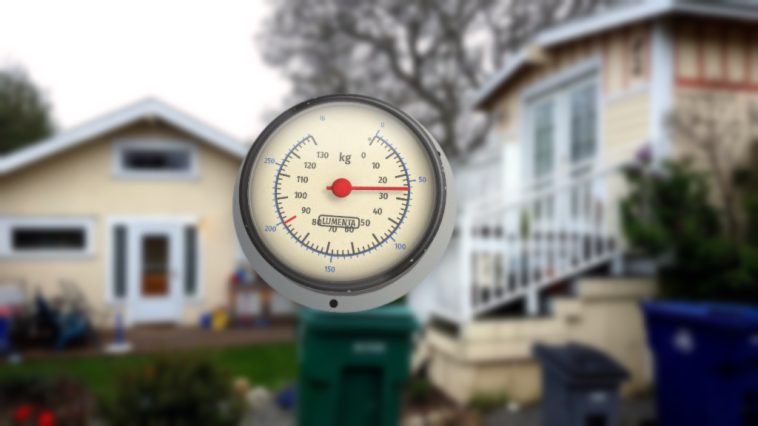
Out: value=26 unit=kg
